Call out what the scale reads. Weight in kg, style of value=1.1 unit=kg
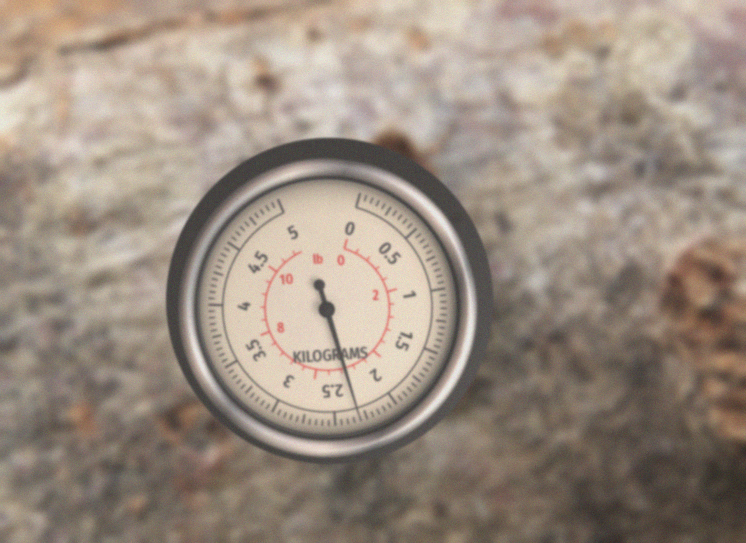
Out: value=2.3 unit=kg
